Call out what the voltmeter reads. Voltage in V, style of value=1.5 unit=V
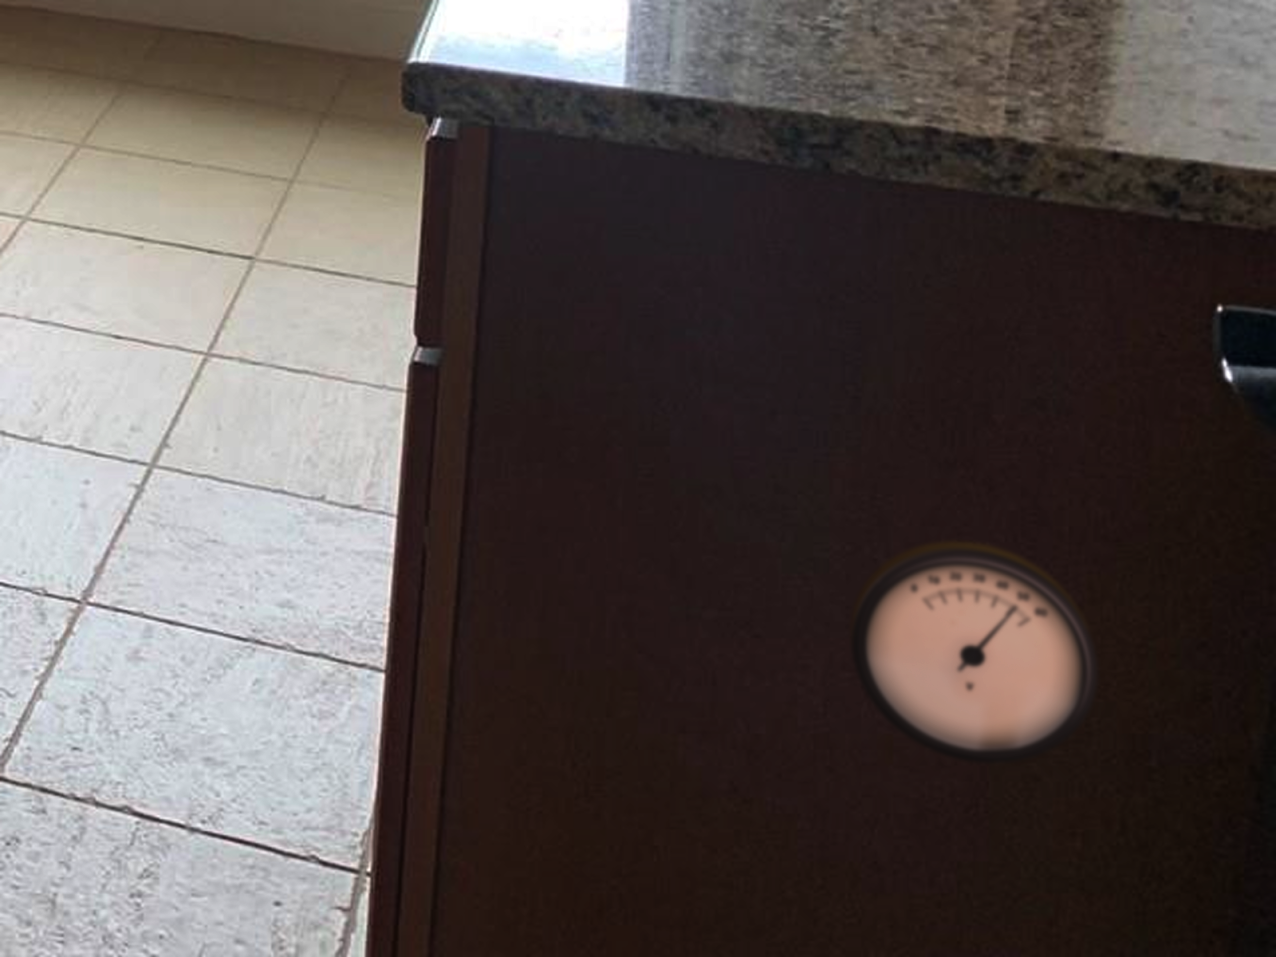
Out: value=50 unit=V
